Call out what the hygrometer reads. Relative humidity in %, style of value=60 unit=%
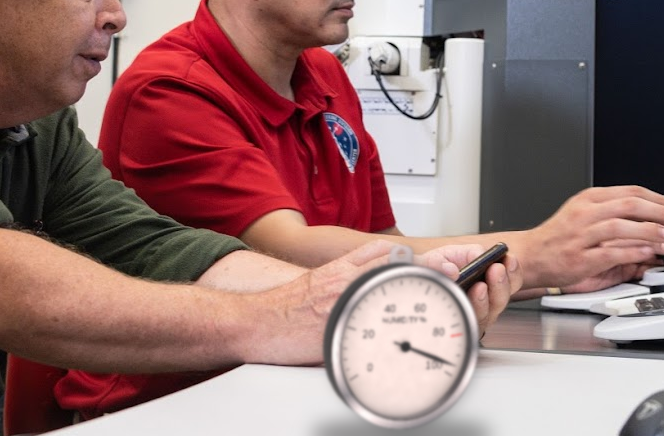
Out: value=96 unit=%
